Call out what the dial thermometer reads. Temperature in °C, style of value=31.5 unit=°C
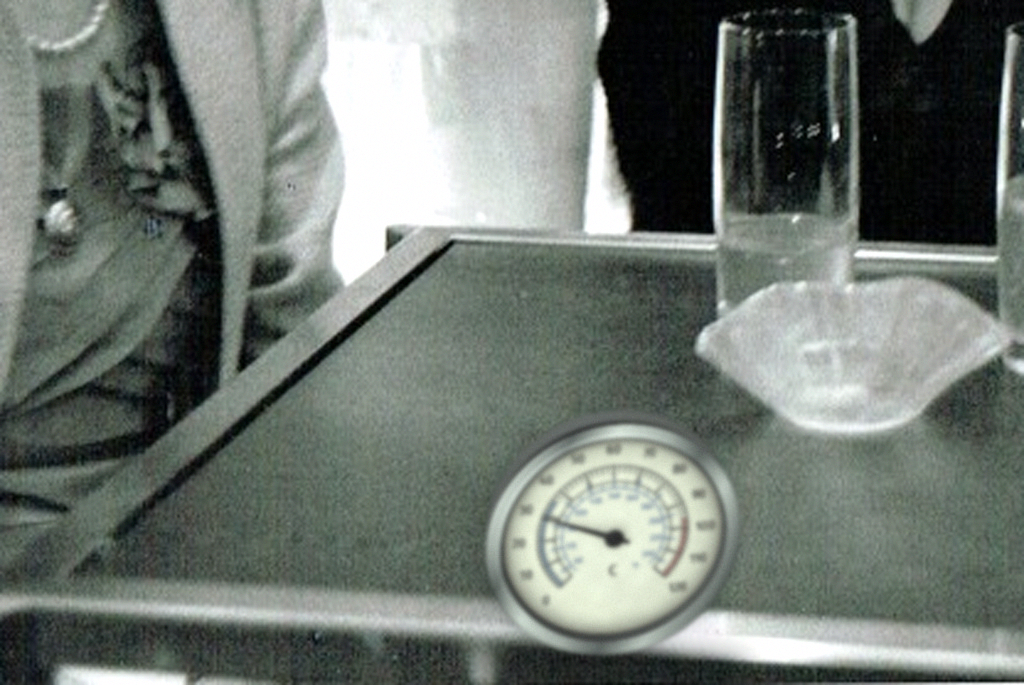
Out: value=30 unit=°C
